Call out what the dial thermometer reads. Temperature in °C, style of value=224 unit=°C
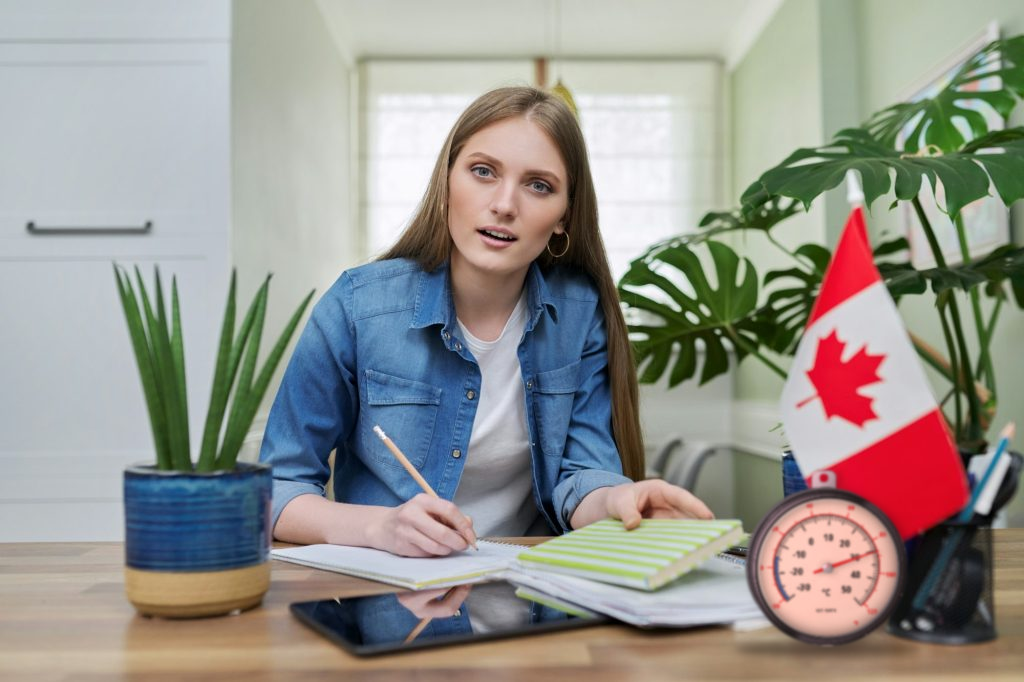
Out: value=30 unit=°C
